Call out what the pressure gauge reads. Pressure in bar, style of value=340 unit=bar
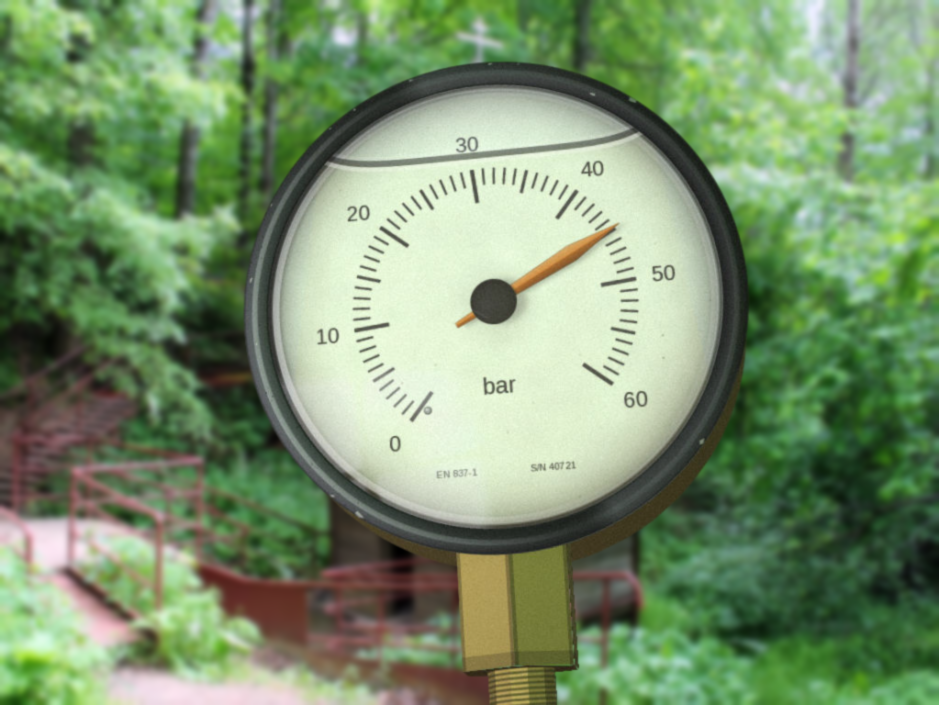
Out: value=45 unit=bar
